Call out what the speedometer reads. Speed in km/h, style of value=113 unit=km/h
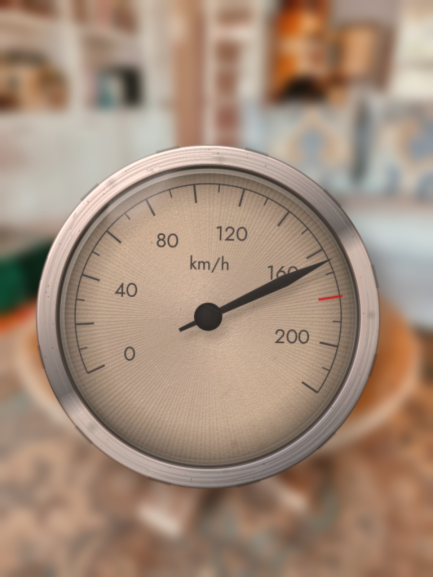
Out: value=165 unit=km/h
